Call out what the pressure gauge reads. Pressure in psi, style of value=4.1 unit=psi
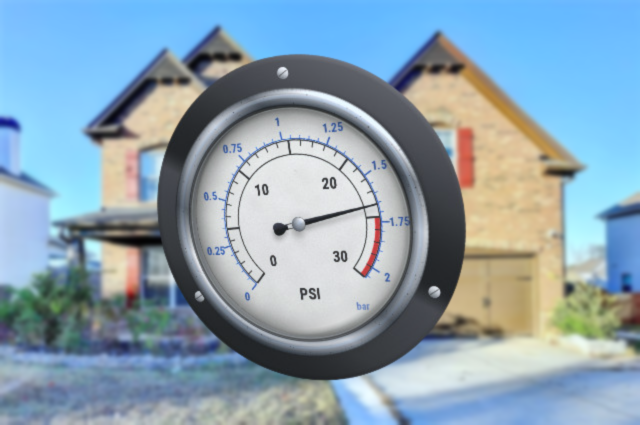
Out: value=24 unit=psi
